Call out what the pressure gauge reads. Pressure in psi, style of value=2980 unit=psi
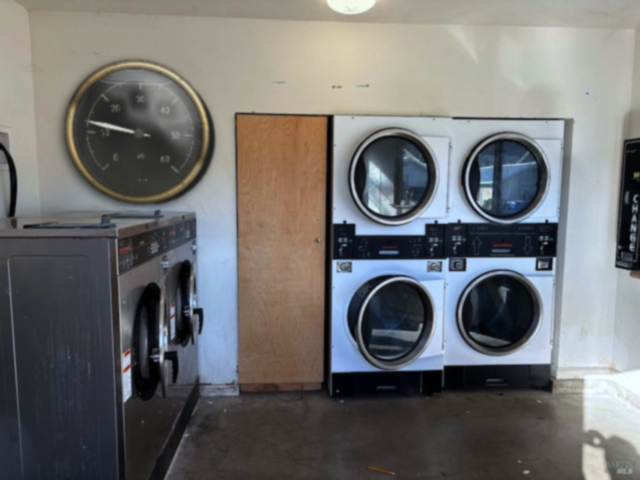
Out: value=12.5 unit=psi
